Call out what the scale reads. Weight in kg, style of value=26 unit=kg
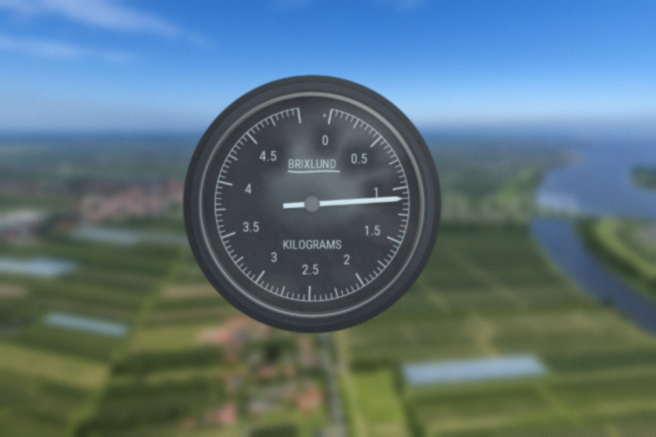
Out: value=1.1 unit=kg
